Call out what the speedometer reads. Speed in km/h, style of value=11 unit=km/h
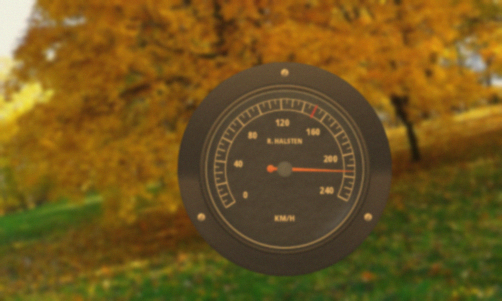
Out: value=215 unit=km/h
